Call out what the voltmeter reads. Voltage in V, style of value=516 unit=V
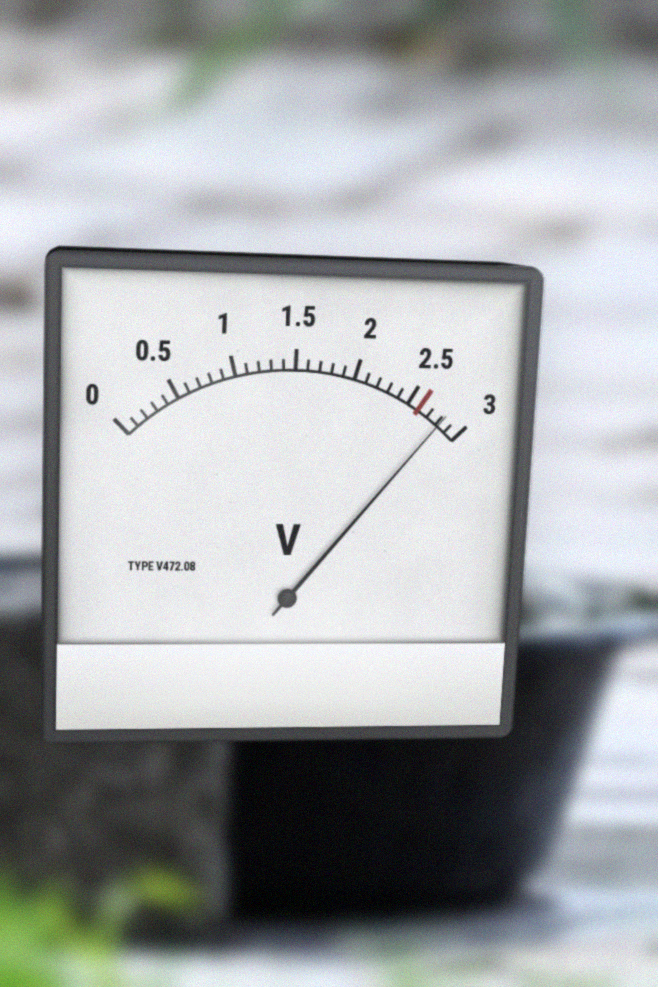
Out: value=2.8 unit=V
